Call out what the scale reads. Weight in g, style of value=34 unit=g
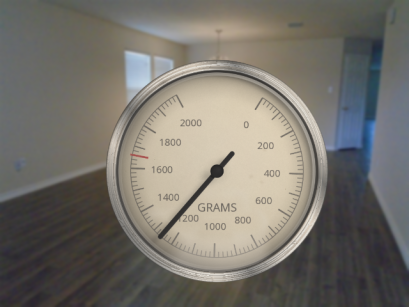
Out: value=1260 unit=g
